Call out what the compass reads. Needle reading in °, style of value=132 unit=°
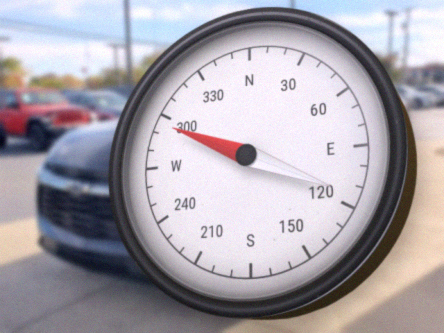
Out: value=295 unit=°
